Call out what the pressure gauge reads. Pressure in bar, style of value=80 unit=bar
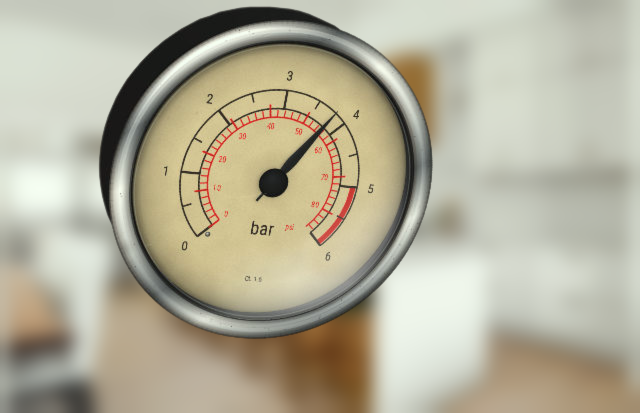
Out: value=3.75 unit=bar
